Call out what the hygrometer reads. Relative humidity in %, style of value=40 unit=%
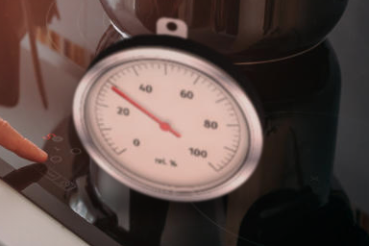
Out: value=30 unit=%
